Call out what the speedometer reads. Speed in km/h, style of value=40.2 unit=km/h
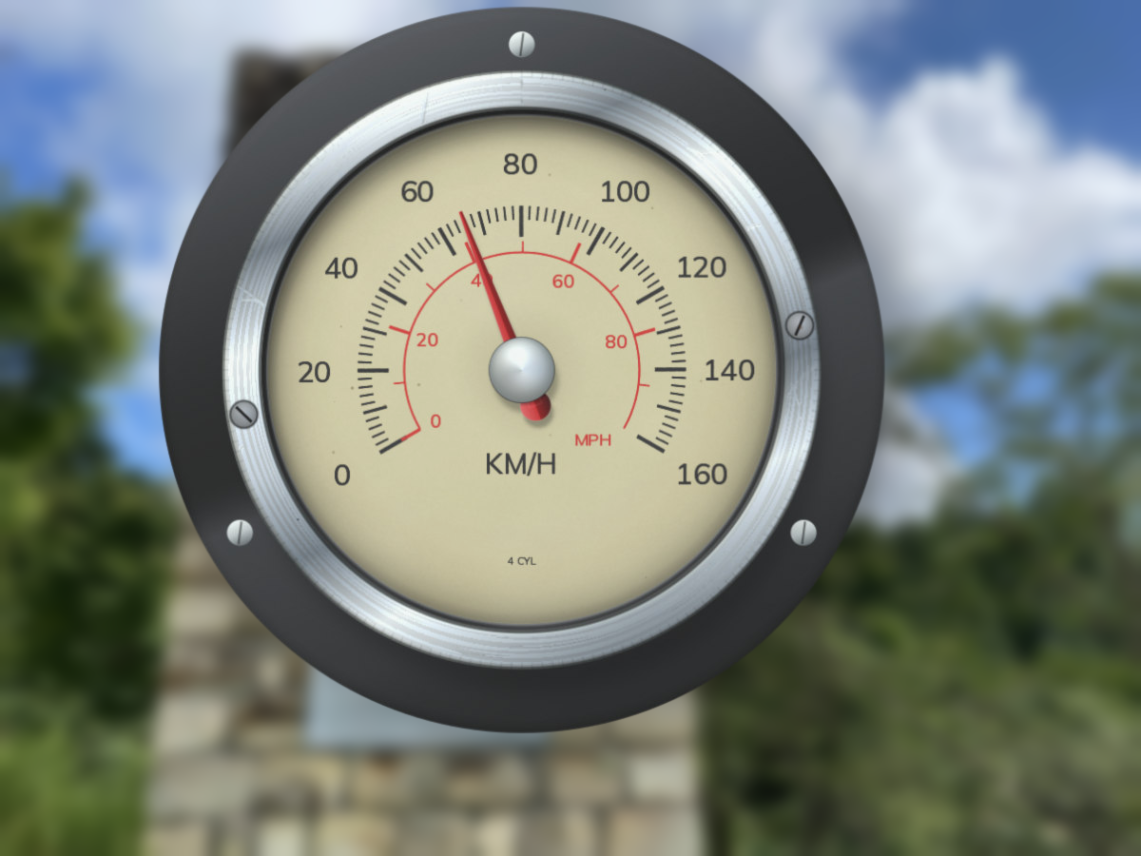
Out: value=66 unit=km/h
